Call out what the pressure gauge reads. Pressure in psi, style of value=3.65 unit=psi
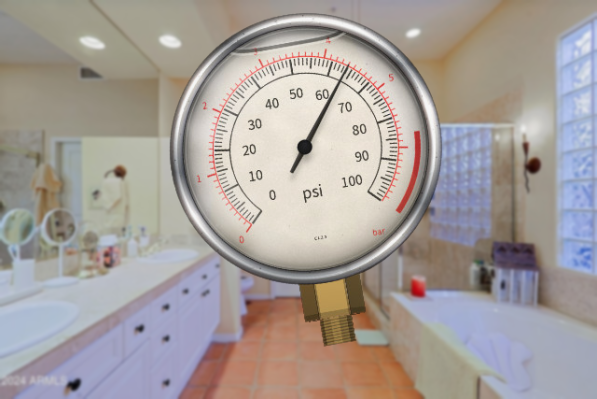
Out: value=64 unit=psi
